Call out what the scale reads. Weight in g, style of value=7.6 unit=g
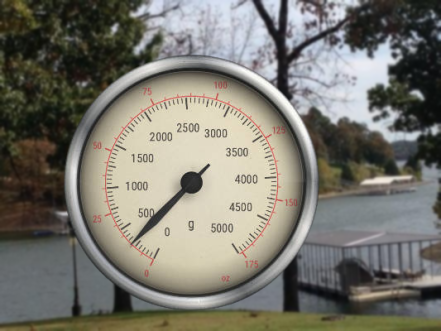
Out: value=300 unit=g
